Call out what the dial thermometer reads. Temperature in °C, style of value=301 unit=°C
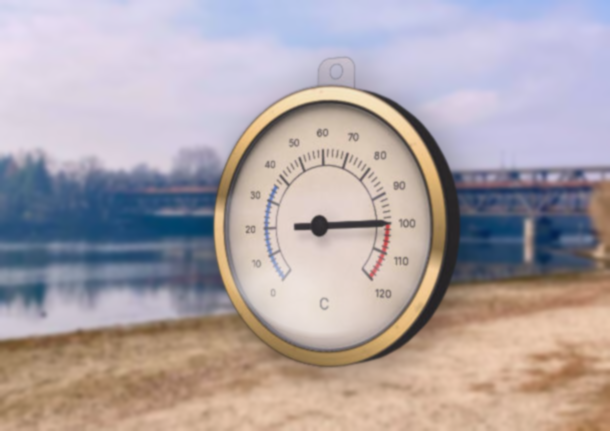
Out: value=100 unit=°C
